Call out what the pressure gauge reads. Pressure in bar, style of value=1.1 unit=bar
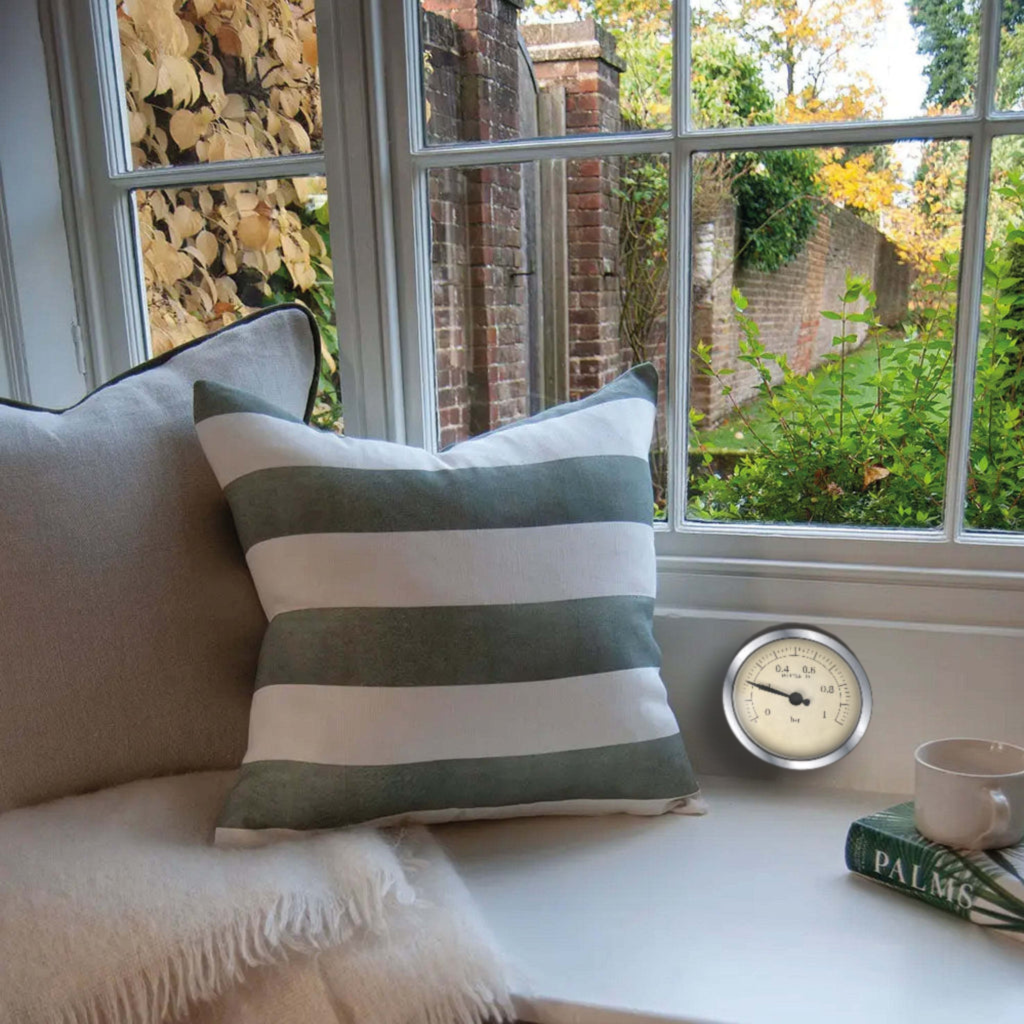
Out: value=0.2 unit=bar
